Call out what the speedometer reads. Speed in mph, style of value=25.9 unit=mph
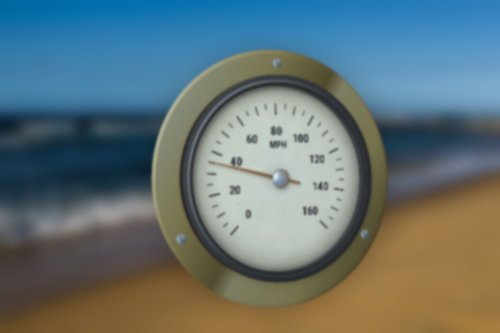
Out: value=35 unit=mph
